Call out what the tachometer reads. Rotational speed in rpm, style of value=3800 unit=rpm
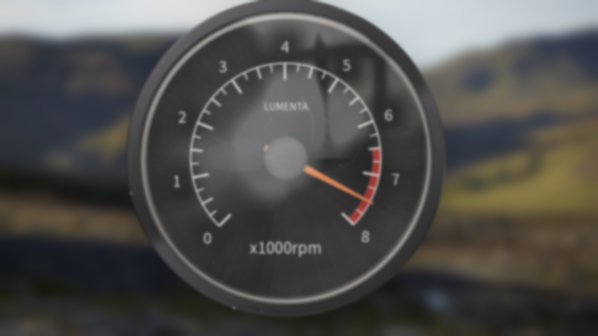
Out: value=7500 unit=rpm
